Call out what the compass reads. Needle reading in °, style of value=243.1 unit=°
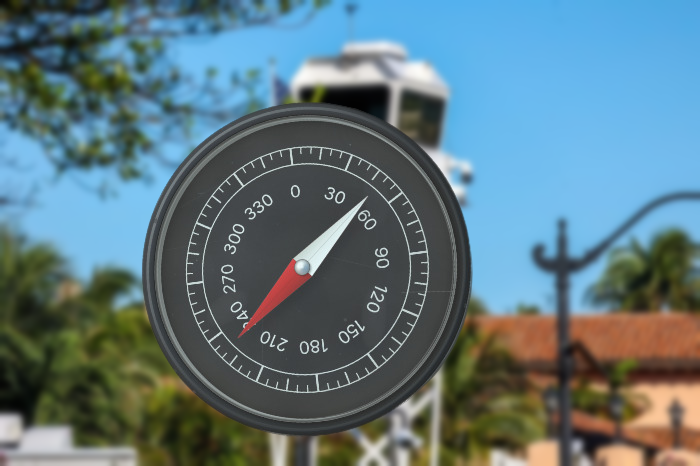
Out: value=230 unit=°
